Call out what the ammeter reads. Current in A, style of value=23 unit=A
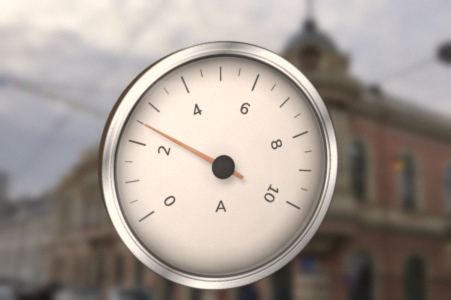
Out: value=2.5 unit=A
